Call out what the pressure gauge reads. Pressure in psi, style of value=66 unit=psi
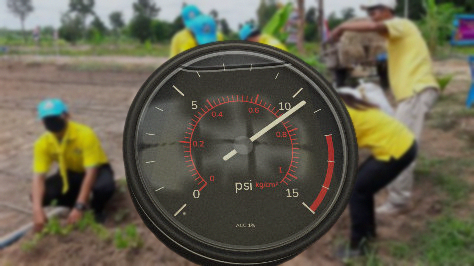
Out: value=10.5 unit=psi
